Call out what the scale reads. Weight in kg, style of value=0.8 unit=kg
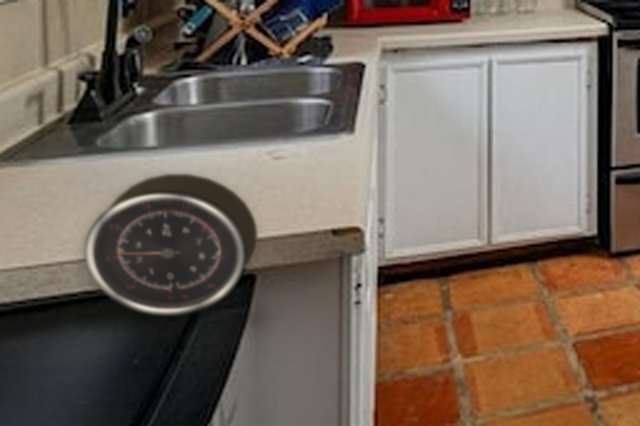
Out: value=2.5 unit=kg
